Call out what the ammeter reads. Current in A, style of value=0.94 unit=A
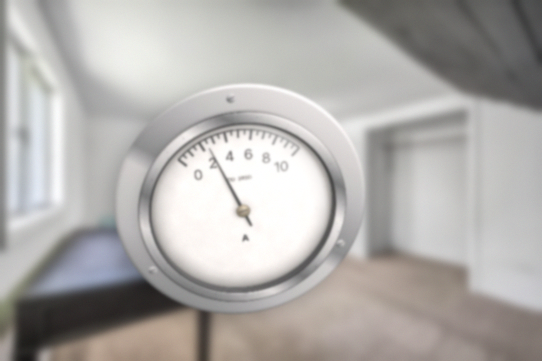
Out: value=2.5 unit=A
